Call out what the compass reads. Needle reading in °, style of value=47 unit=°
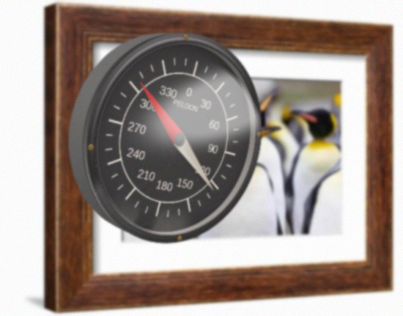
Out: value=305 unit=°
